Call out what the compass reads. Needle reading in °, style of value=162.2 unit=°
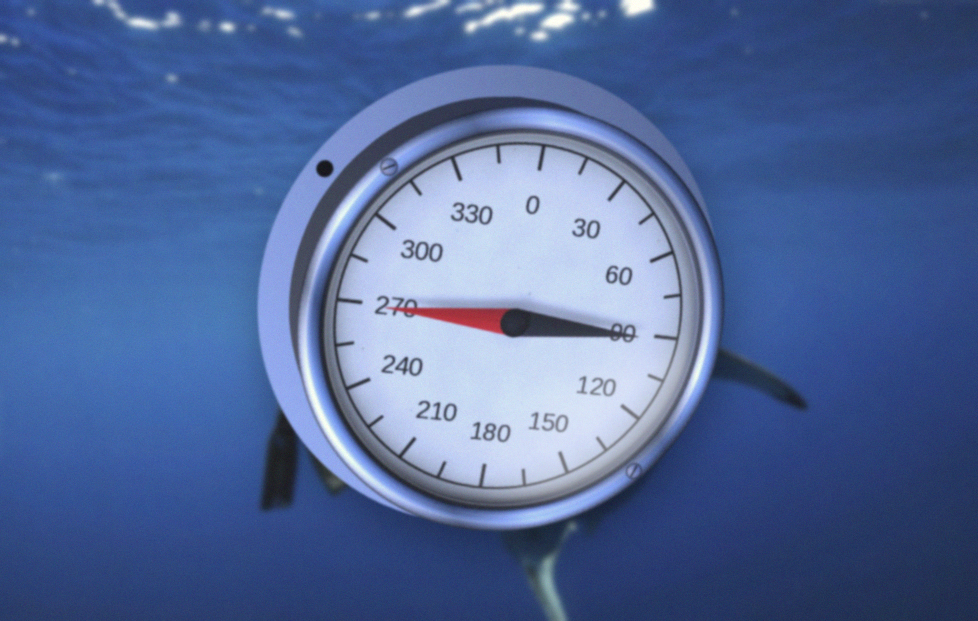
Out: value=270 unit=°
